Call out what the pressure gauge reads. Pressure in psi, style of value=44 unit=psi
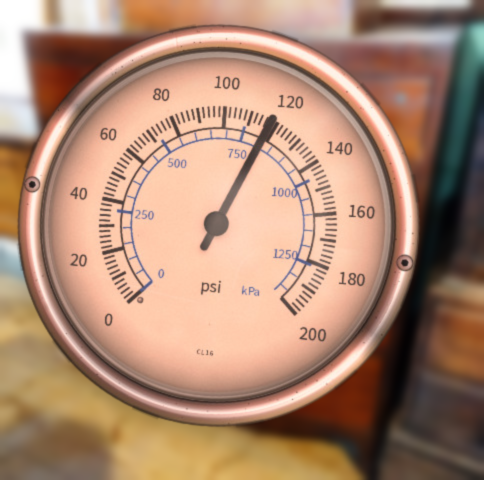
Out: value=118 unit=psi
